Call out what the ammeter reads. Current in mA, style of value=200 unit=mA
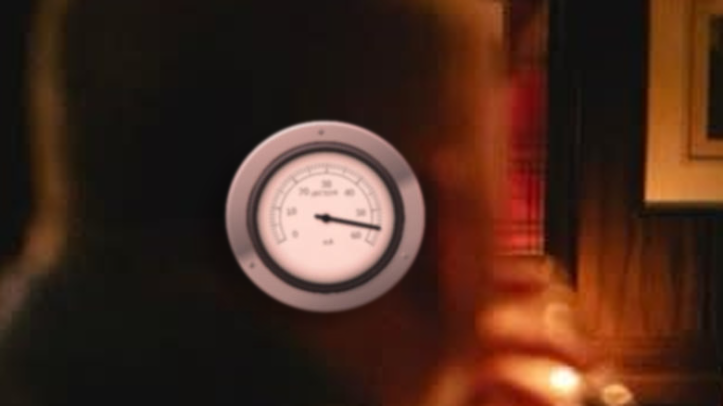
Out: value=55 unit=mA
